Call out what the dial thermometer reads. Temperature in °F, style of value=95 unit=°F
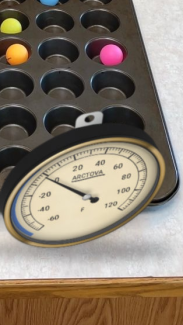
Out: value=0 unit=°F
